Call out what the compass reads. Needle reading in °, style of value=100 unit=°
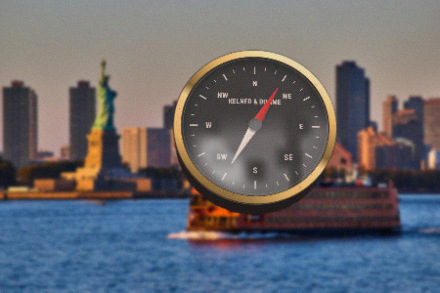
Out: value=30 unit=°
